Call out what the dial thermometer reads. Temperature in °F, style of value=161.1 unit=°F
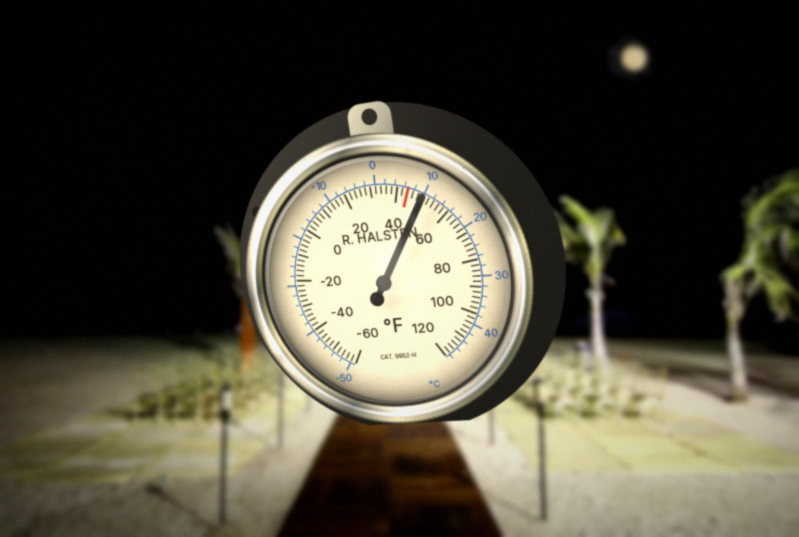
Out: value=50 unit=°F
